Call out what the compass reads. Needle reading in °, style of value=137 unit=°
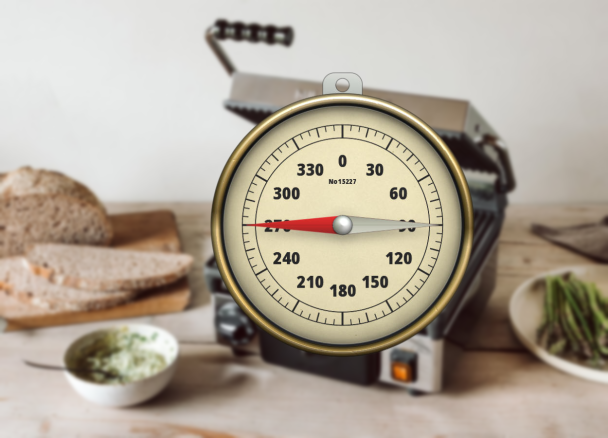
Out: value=270 unit=°
